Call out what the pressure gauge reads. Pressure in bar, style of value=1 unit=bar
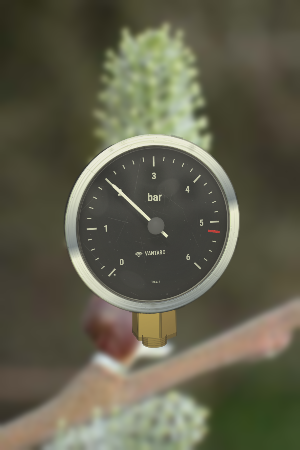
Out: value=2 unit=bar
